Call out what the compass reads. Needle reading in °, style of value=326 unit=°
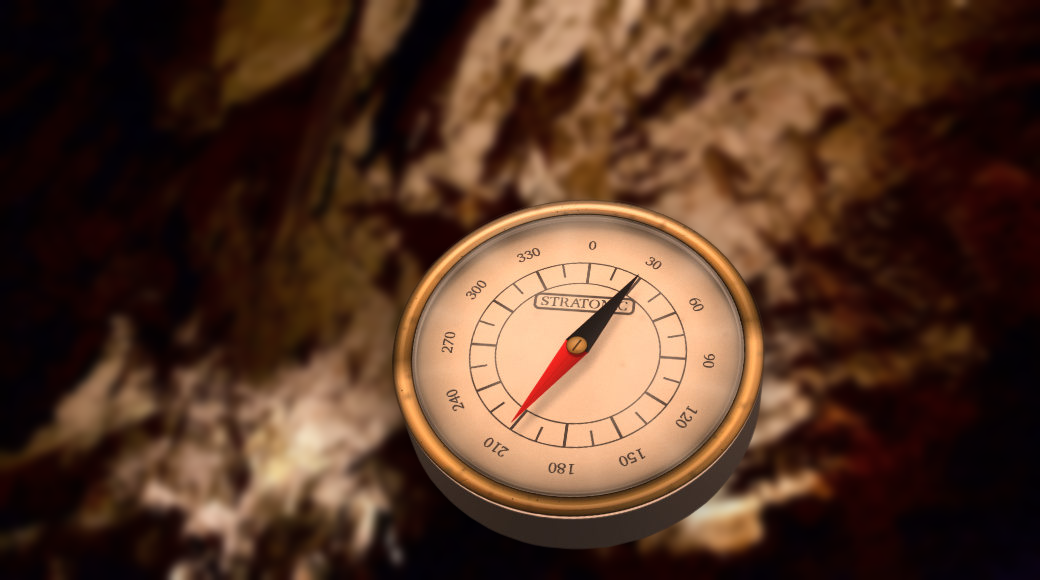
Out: value=210 unit=°
